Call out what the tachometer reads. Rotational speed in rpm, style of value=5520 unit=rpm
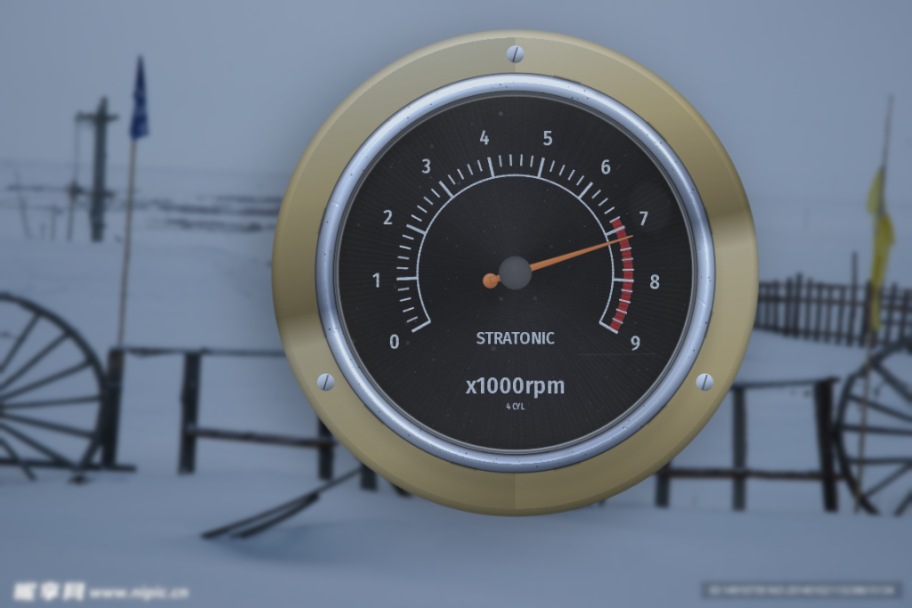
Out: value=7200 unit=rpm
